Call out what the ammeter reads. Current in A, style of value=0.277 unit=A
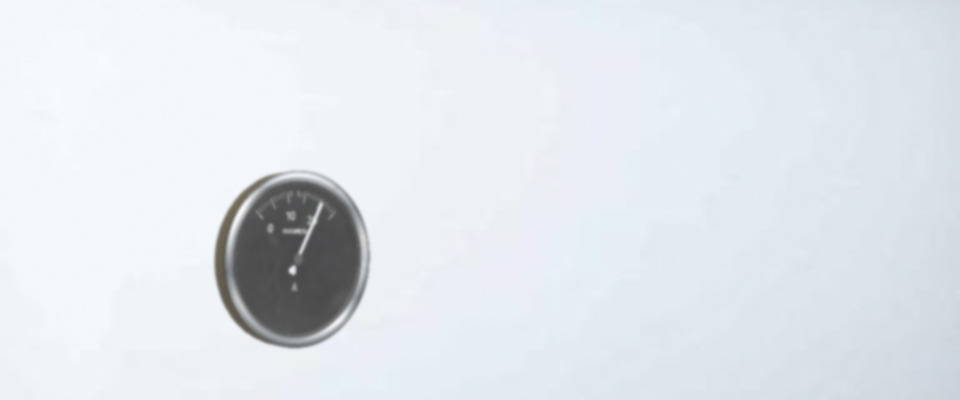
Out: value=20 unit=A
